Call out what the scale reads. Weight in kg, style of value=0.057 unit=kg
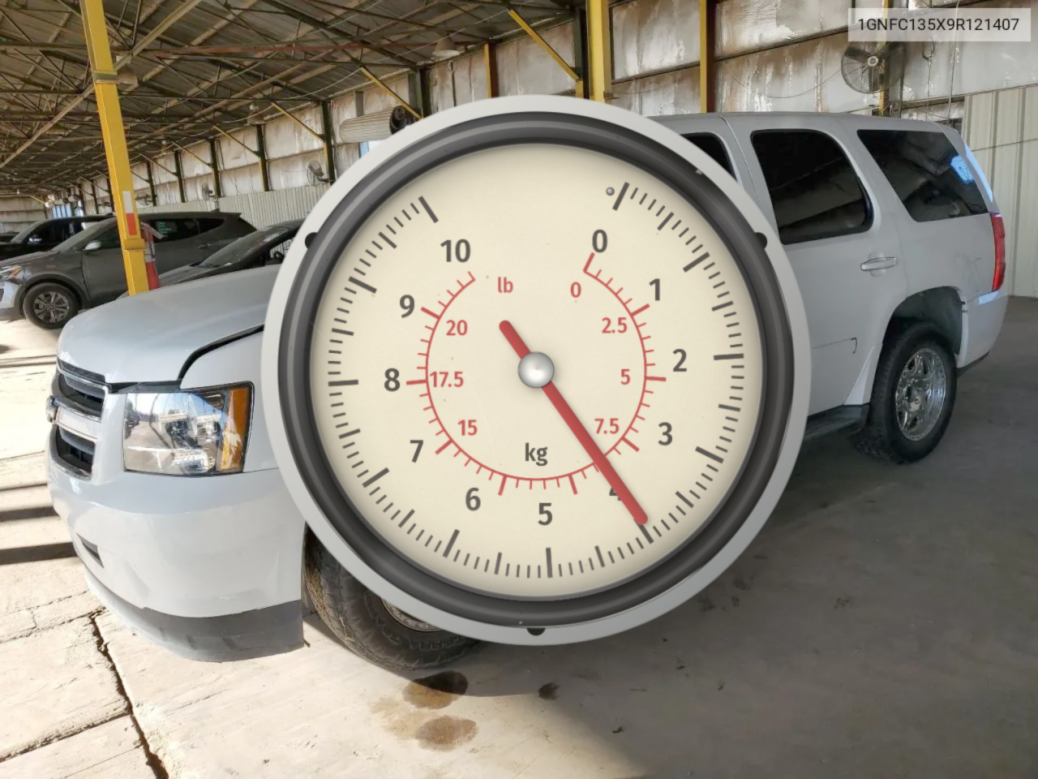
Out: value=3.95 unit=kg
